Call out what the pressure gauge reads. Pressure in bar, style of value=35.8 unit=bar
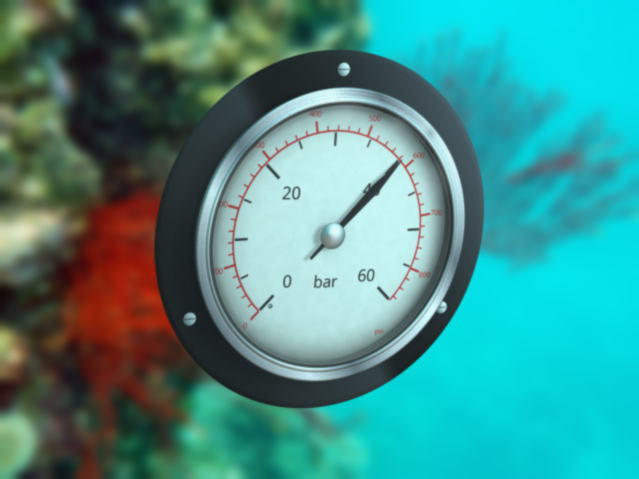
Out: value=40 unit=bar
